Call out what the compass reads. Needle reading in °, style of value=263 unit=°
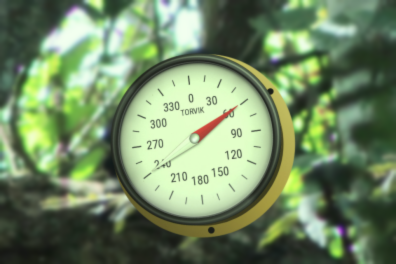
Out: value=60 unit=°
